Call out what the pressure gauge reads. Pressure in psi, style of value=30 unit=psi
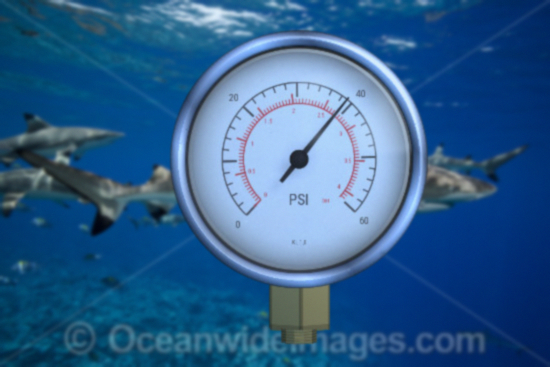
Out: value=39 unit=psi
